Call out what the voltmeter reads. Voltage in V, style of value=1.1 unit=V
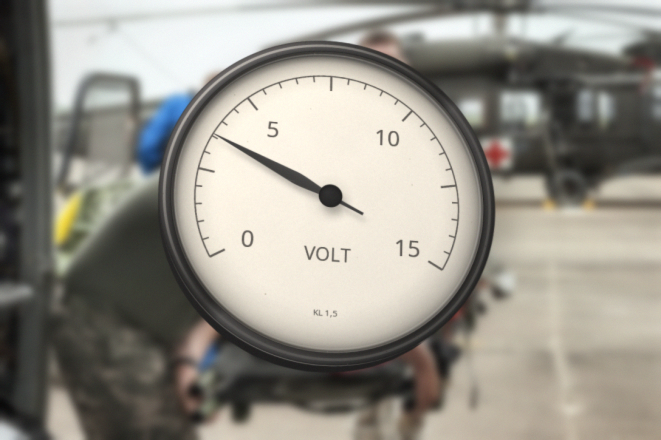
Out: value=3.5 unit=V
